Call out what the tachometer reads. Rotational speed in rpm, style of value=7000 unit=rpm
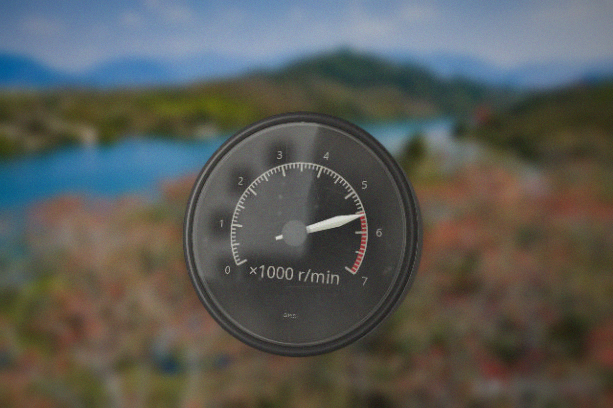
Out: value=5600 unit=rpm
